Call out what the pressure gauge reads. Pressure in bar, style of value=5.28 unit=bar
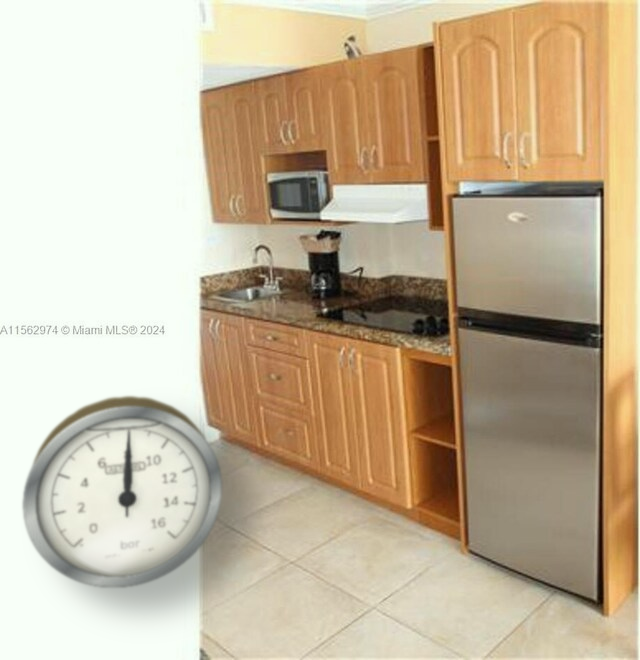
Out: value=8 unit=bar
